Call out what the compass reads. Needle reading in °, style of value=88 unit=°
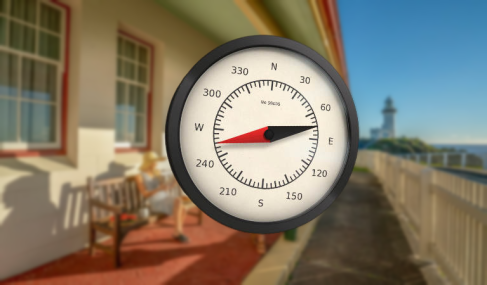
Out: value=255 unit=°
